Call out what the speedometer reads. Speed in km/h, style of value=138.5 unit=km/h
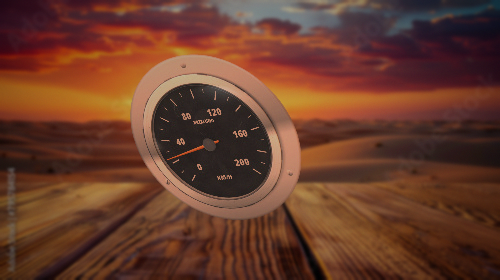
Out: value=25 unit=km/h
